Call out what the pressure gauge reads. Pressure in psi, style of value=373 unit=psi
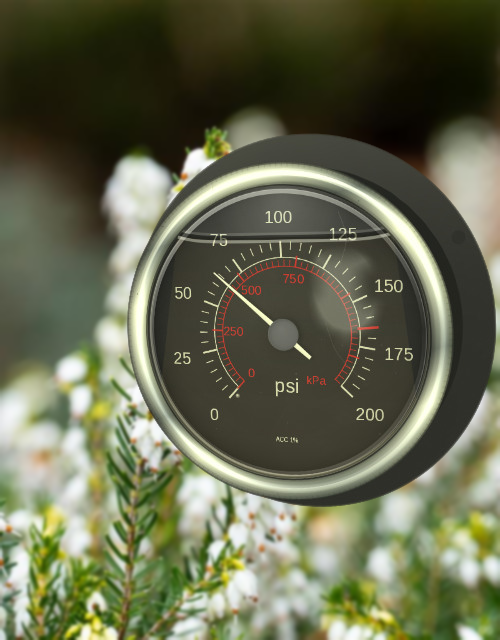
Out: value=65 unit=psi
